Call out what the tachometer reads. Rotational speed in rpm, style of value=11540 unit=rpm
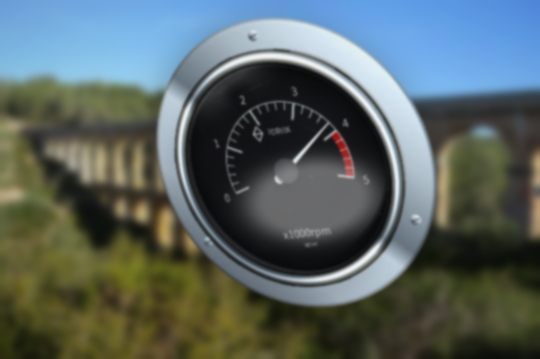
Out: value=3800 unit=rpm
